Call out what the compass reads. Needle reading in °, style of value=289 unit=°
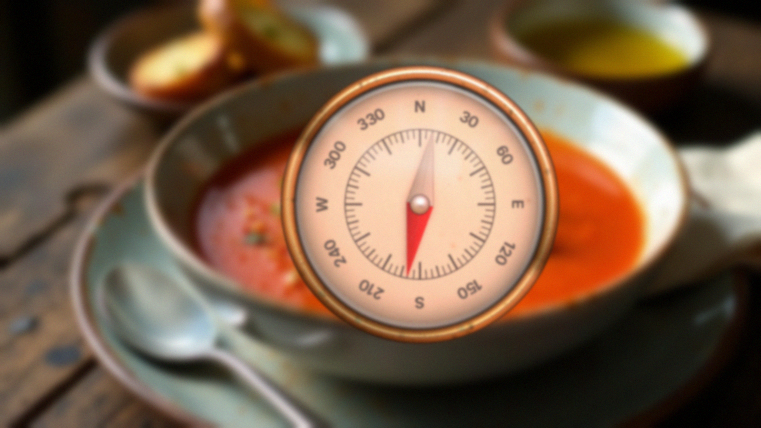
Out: value=190 unit=°
